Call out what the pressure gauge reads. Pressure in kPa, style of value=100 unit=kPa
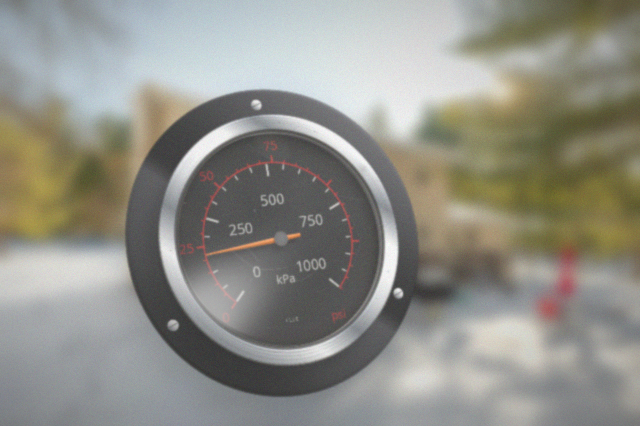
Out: value=150 unit=kPa
